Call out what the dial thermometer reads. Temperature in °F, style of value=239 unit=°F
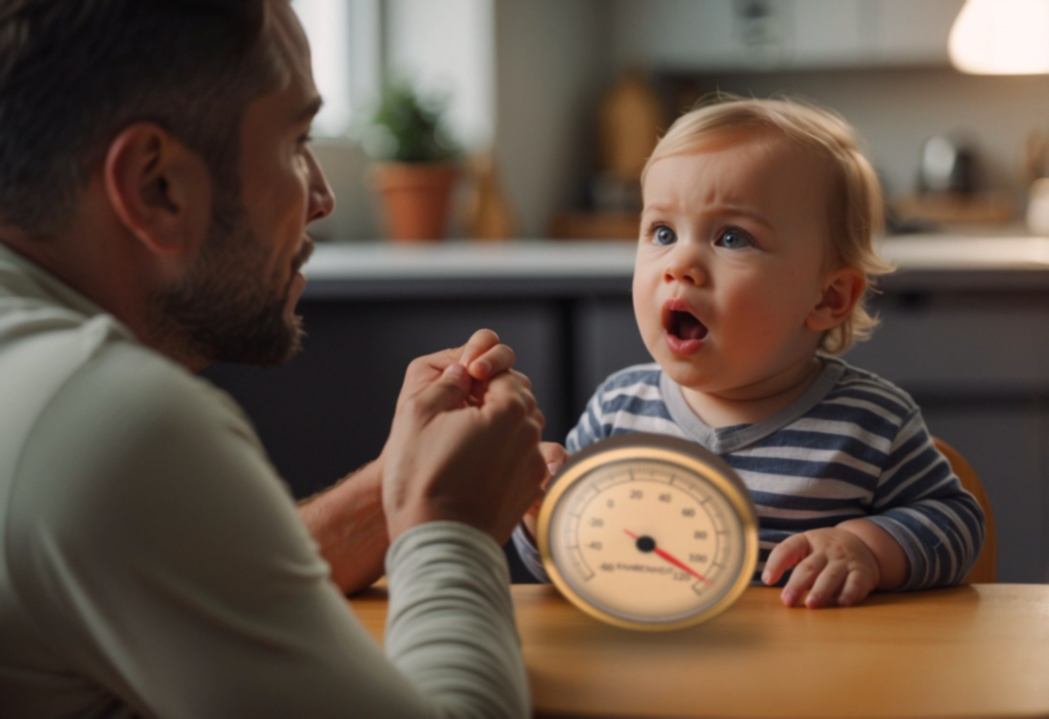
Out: value=110 unit=°F
